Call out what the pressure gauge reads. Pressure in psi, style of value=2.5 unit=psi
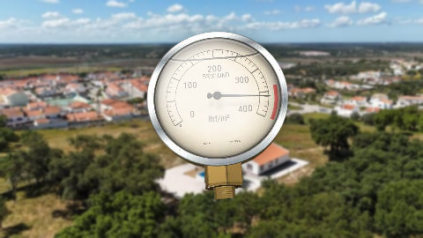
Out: value=360 unit=psi
